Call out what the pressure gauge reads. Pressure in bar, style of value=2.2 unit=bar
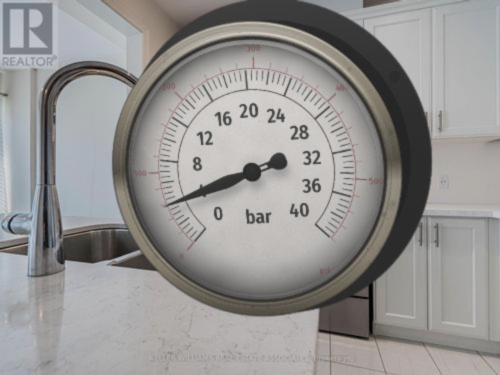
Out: value=4 unit=bar
